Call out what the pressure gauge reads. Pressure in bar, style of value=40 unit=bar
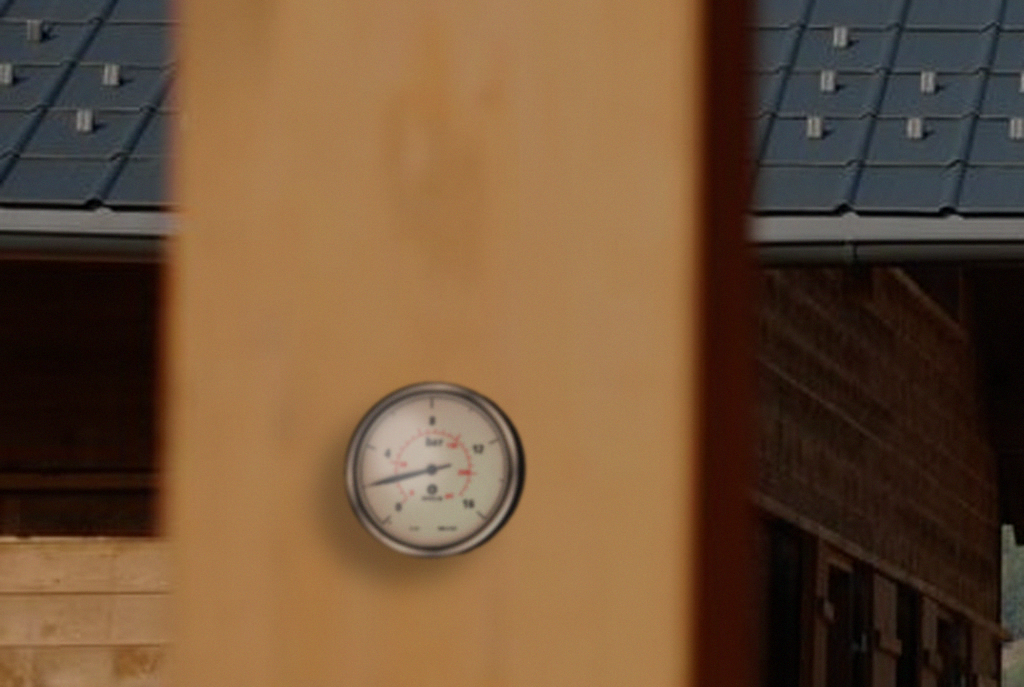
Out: value=2 unit=bar
